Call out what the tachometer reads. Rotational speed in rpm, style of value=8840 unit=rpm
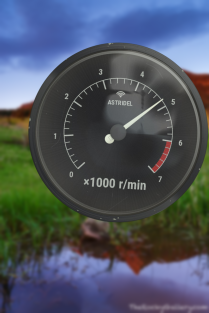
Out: value=4800 unit=rpm
